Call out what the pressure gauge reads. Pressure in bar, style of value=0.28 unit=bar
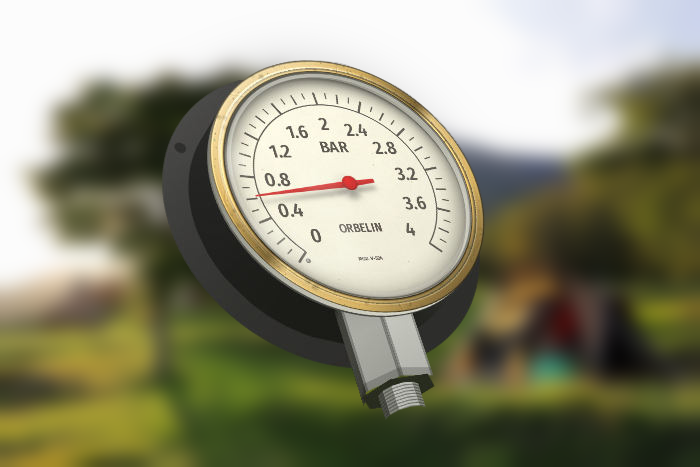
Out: value=0.6 unit=bar
